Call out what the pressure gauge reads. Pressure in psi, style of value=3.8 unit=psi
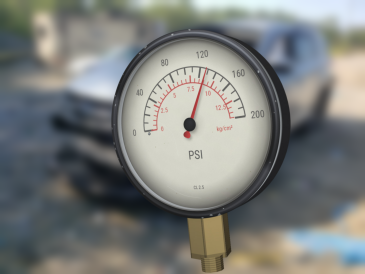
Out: value=130 unit=psi
